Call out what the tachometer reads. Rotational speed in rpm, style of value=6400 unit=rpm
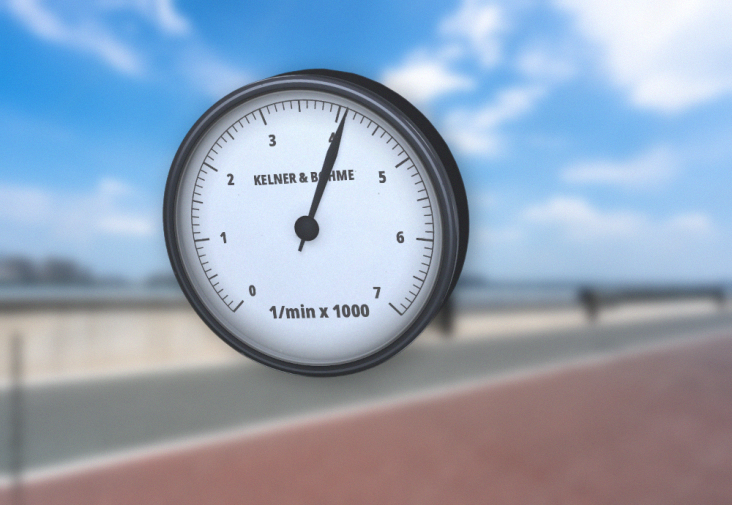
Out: value=4100 unit=rpm
